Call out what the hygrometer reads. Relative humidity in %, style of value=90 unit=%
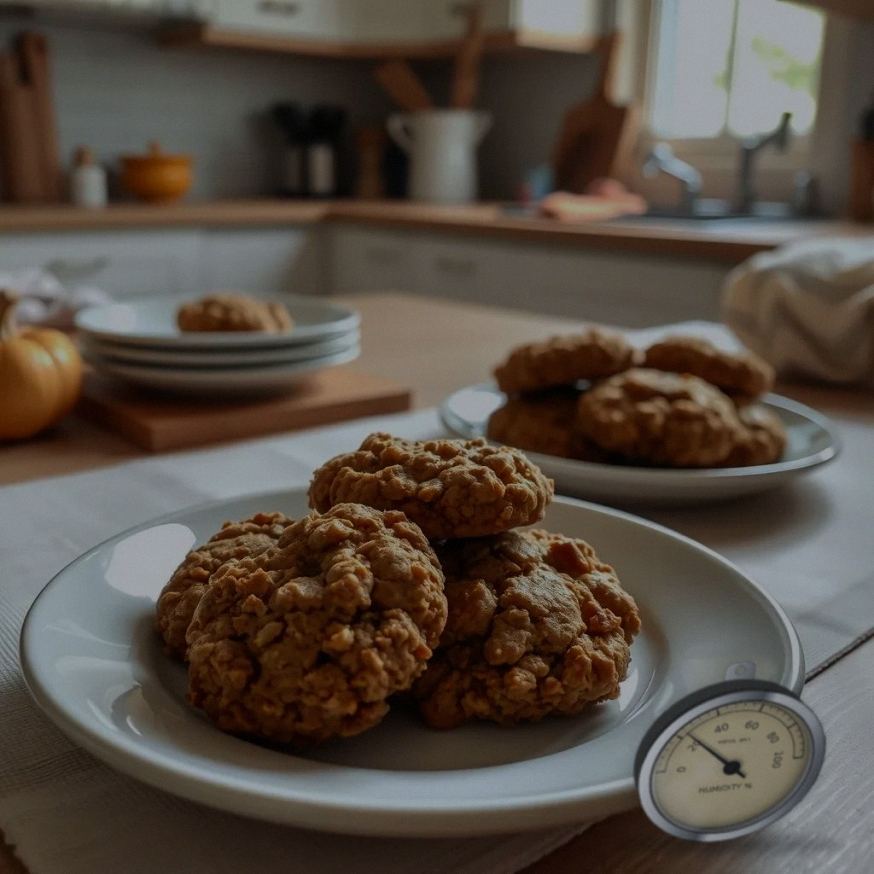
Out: value=24 unit=%
